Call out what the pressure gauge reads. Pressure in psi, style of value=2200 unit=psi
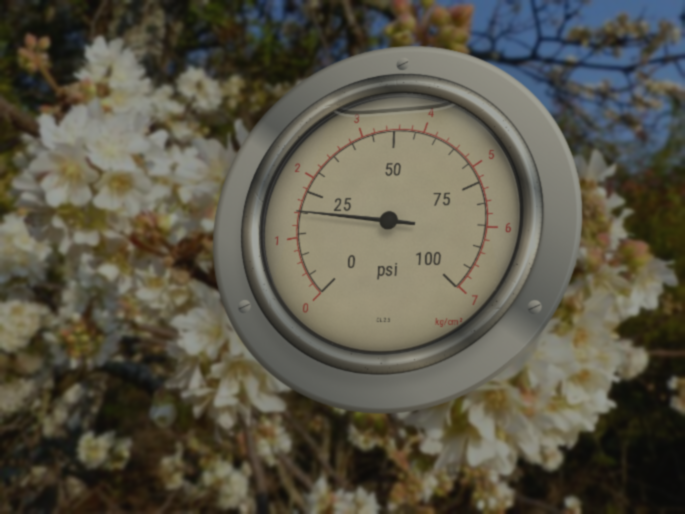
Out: value=20 unit=psi
